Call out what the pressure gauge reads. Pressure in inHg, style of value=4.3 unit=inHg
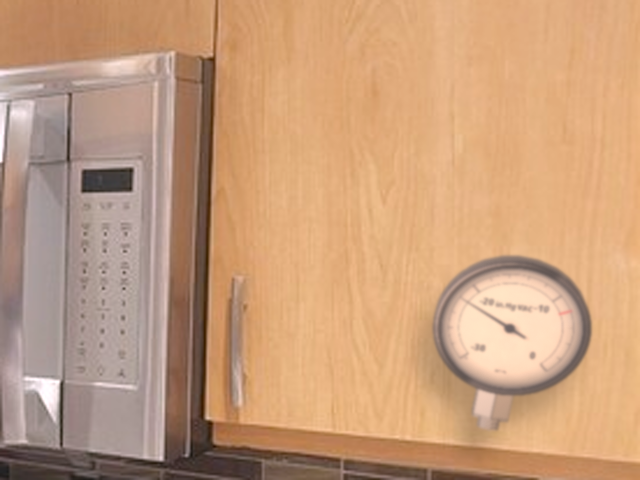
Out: value=-22 unit=inHg
